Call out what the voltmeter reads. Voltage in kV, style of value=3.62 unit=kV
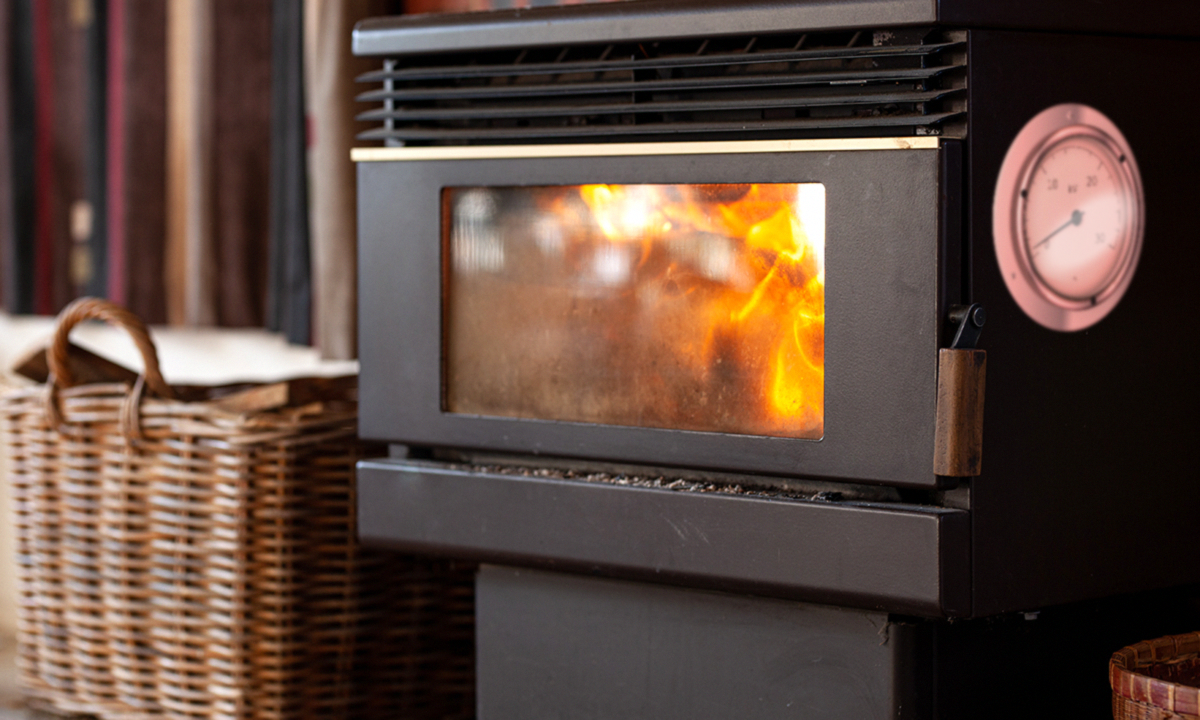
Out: value=1 unit=kV
